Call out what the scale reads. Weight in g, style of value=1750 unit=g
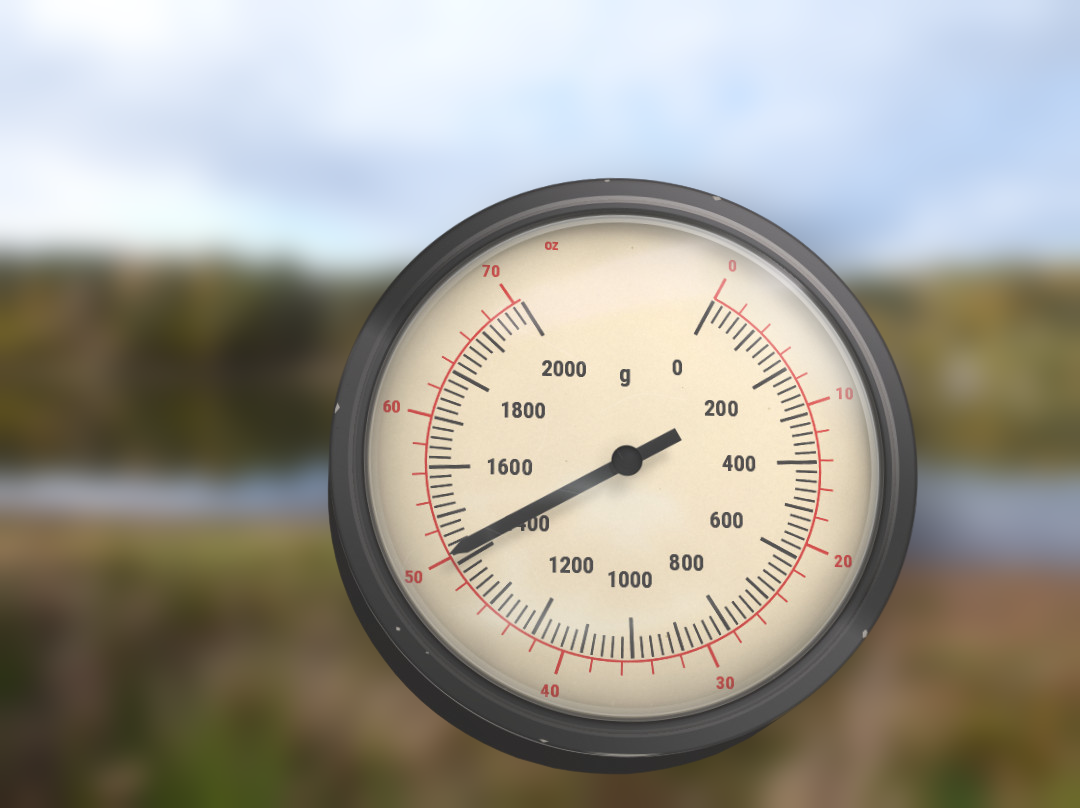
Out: value=1420 unit=g
